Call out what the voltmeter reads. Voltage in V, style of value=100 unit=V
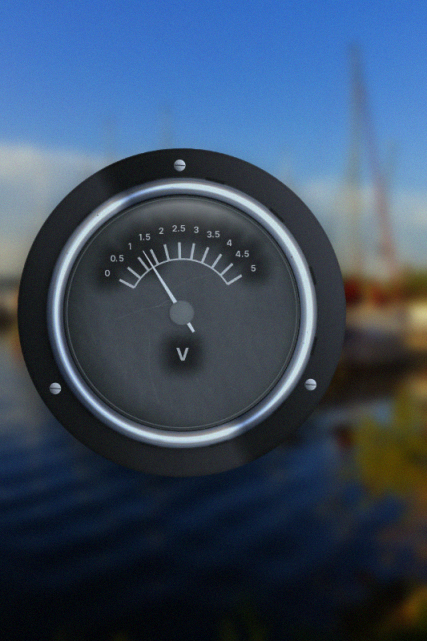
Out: value=1.25 unit=V
